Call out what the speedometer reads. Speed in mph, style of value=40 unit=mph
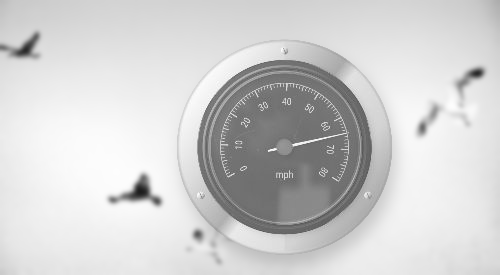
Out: value=65 unit=mph
